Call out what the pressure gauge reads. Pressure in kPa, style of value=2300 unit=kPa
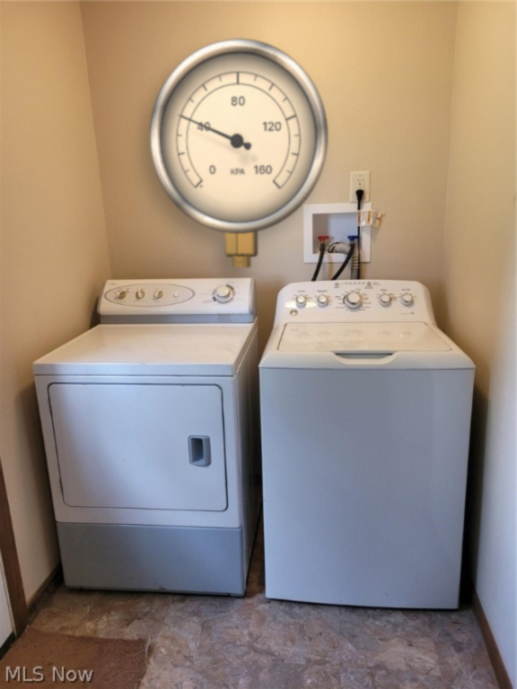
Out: value=40 unit=kPa
